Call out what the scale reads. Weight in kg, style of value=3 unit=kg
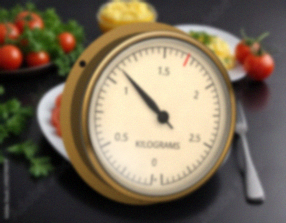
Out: value=1.1 unit=kg
